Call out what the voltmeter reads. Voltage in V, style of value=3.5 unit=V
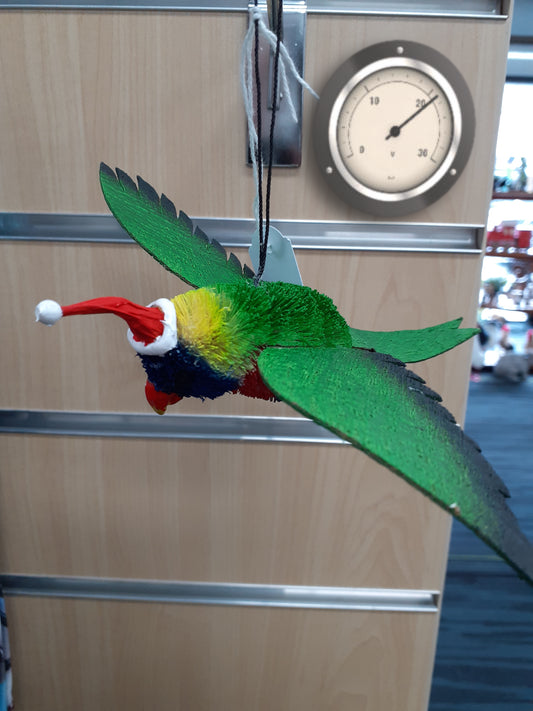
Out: value=21 unit=V
